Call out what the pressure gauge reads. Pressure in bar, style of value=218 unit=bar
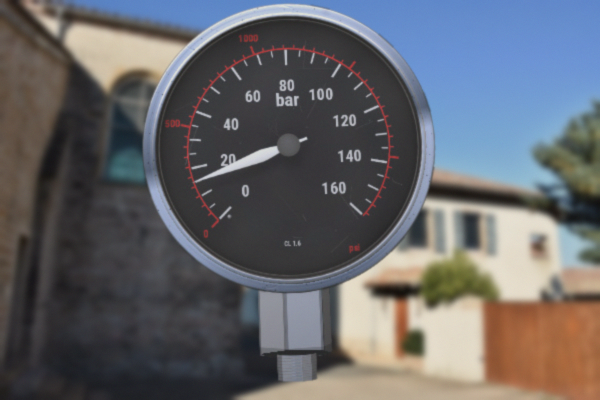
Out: value=15 unit=bar
